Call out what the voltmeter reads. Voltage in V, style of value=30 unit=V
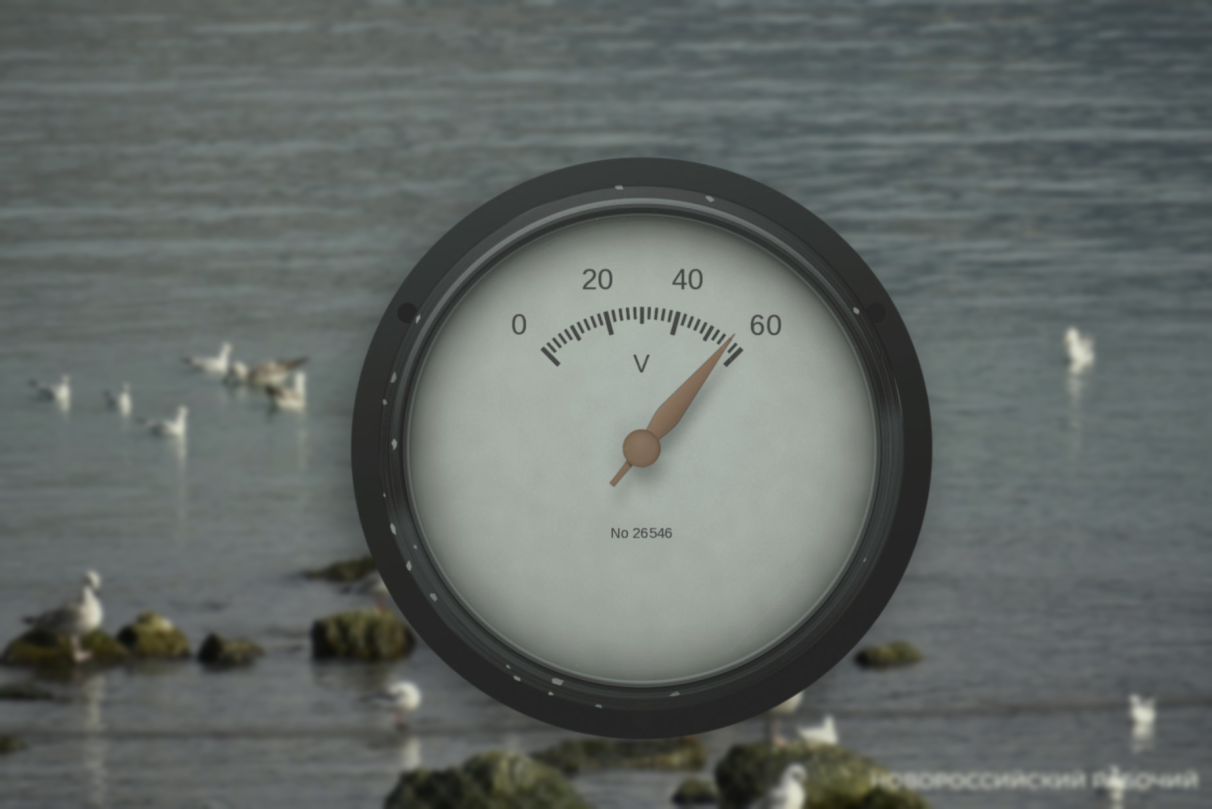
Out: value=56 unit=V
